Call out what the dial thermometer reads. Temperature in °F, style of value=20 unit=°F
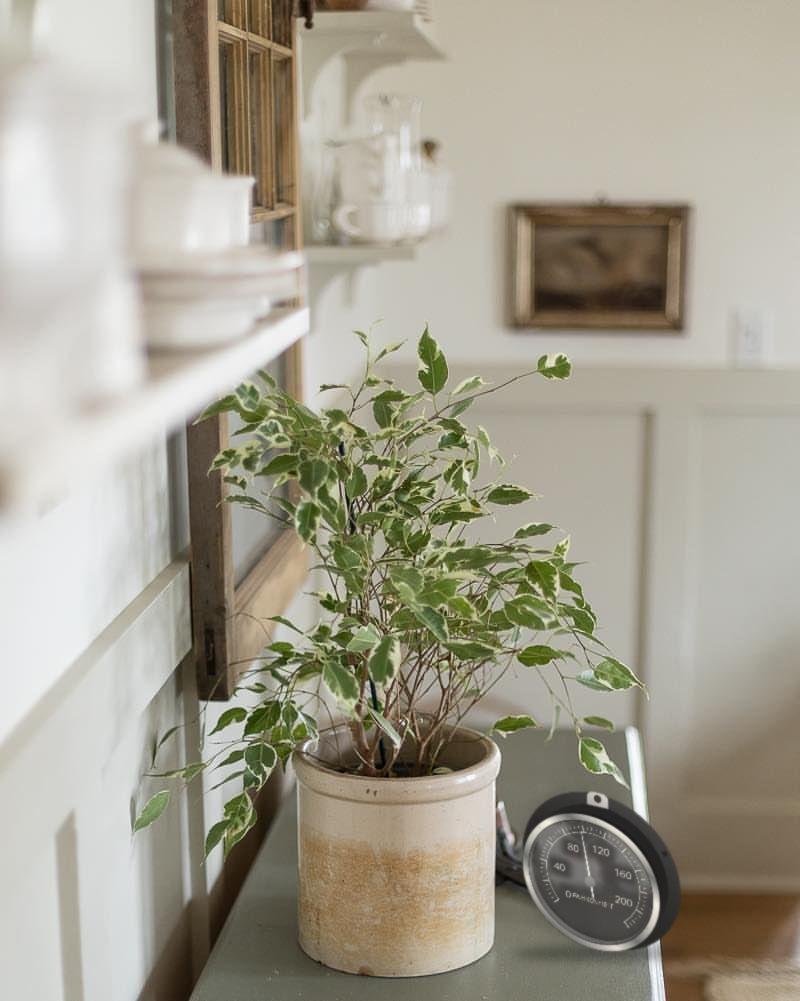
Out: value=100 unit=°F
